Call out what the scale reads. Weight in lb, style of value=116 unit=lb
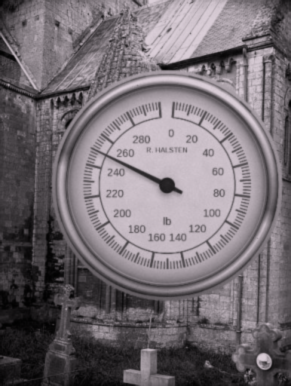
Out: value=250 unit=lb
